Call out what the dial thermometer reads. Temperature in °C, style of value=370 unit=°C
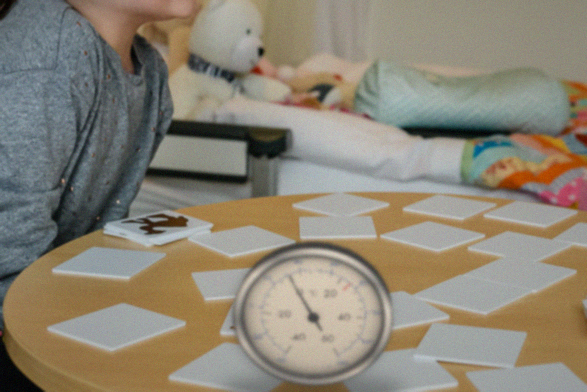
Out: value=0 unit=°C
